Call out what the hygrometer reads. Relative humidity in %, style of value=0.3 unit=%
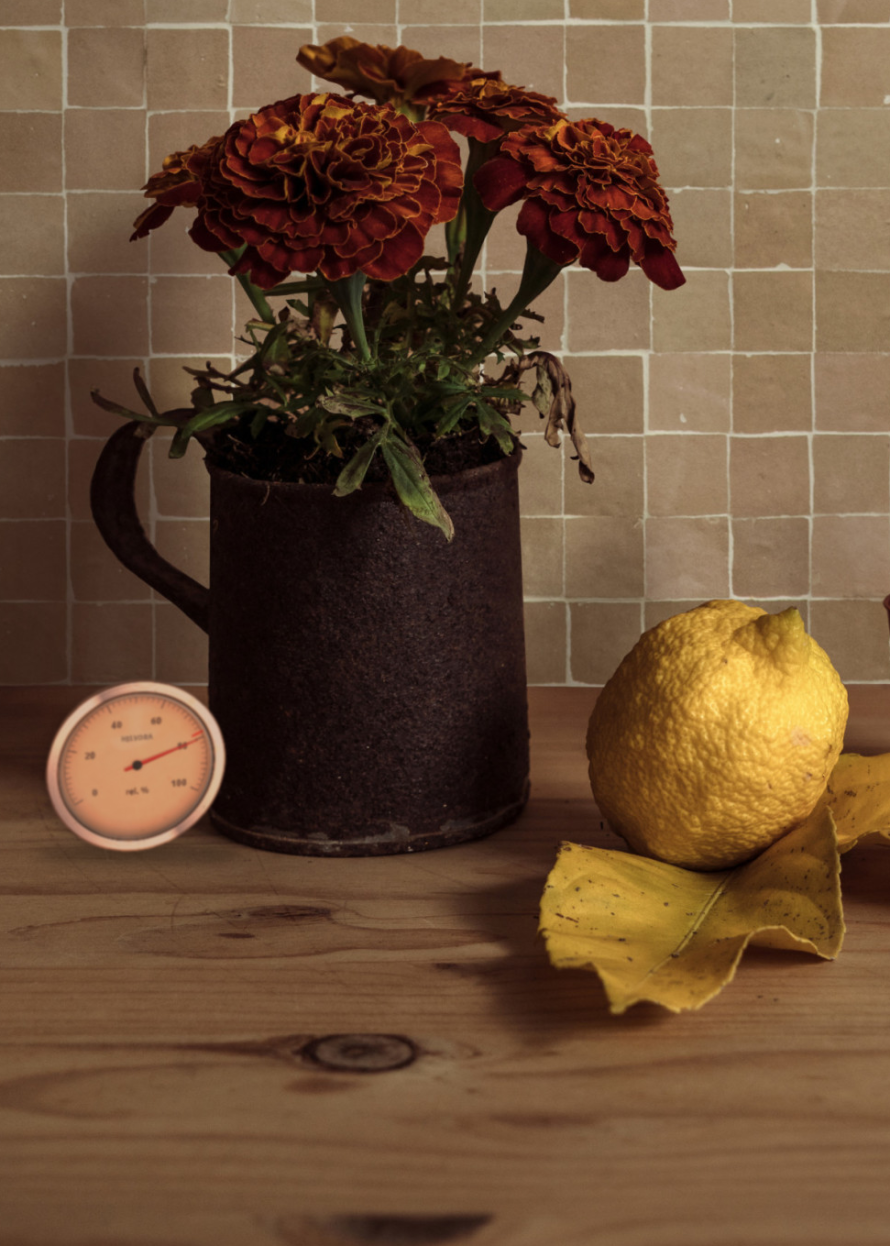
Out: value=80 unit=%
